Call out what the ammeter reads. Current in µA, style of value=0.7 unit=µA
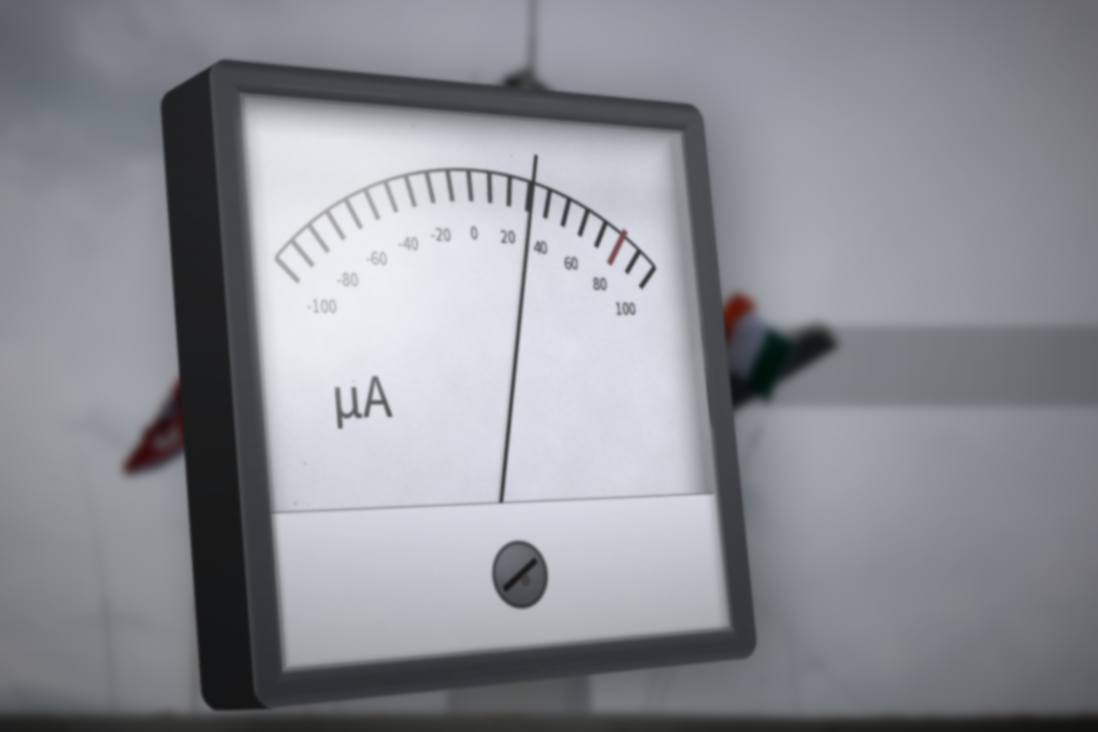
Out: value=30 unit=µA
